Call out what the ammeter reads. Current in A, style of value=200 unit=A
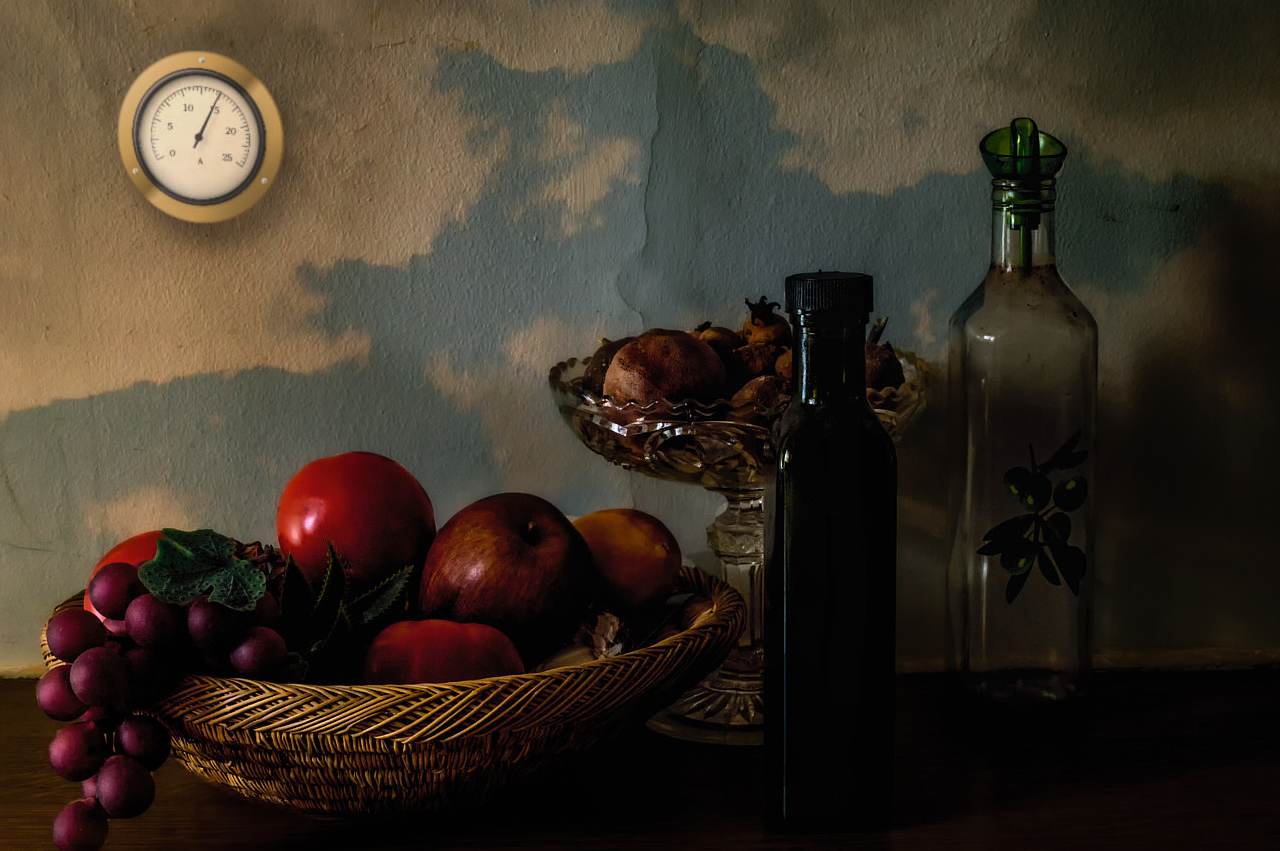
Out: value=15 unit=A
